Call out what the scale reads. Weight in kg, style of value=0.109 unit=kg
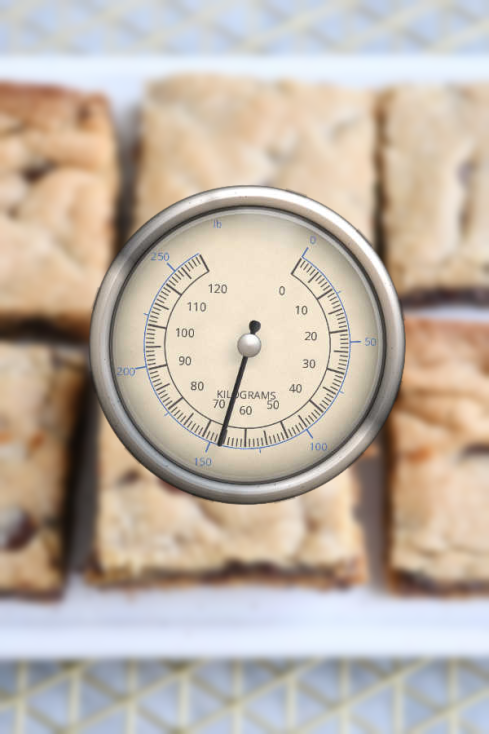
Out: value=66 unit=kg
